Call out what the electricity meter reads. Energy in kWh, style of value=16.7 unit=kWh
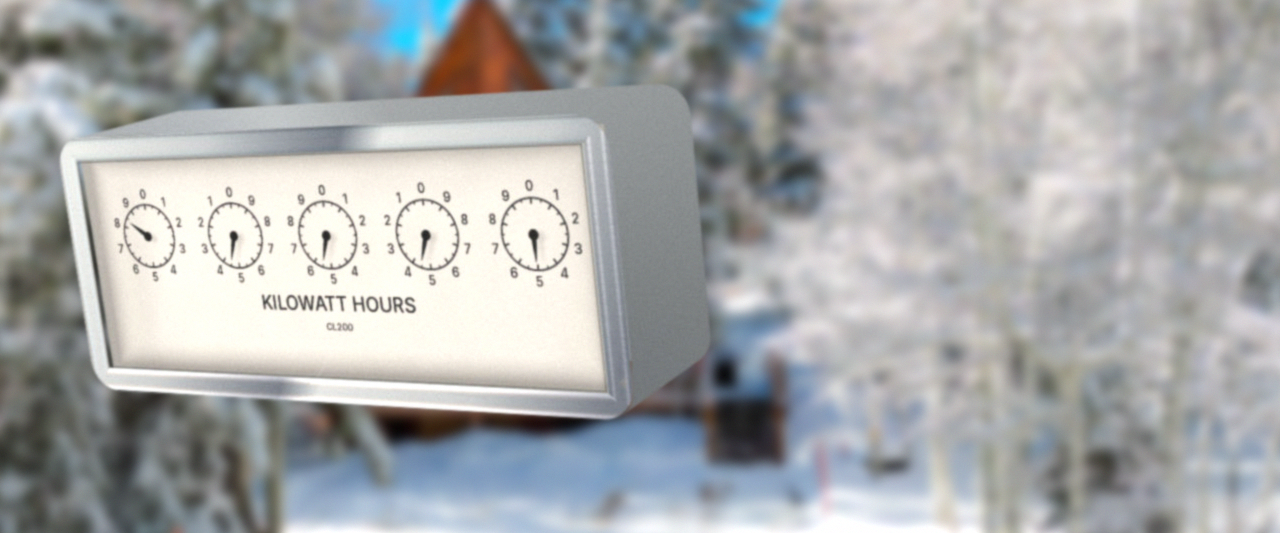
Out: value=84545 unit=kWh
